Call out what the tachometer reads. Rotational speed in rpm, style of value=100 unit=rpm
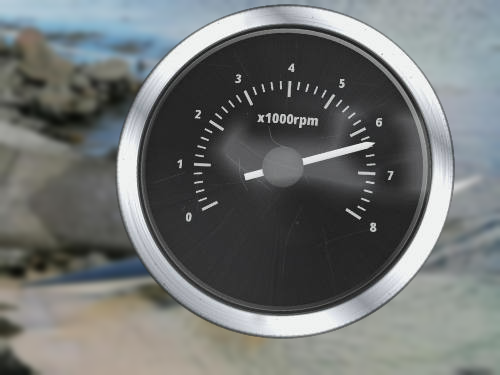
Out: value=6400 unit=rpm
